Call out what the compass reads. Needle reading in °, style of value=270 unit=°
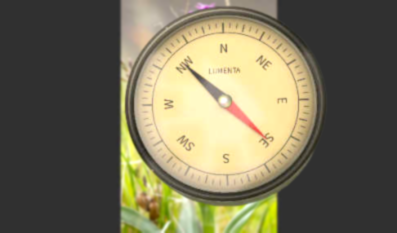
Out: value=135 unit=°
